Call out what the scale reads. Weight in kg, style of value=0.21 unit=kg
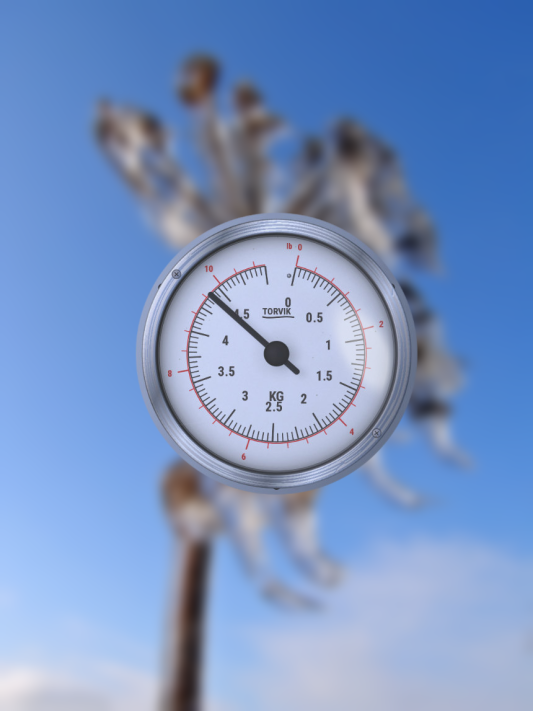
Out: value=4.4 unit=kg
